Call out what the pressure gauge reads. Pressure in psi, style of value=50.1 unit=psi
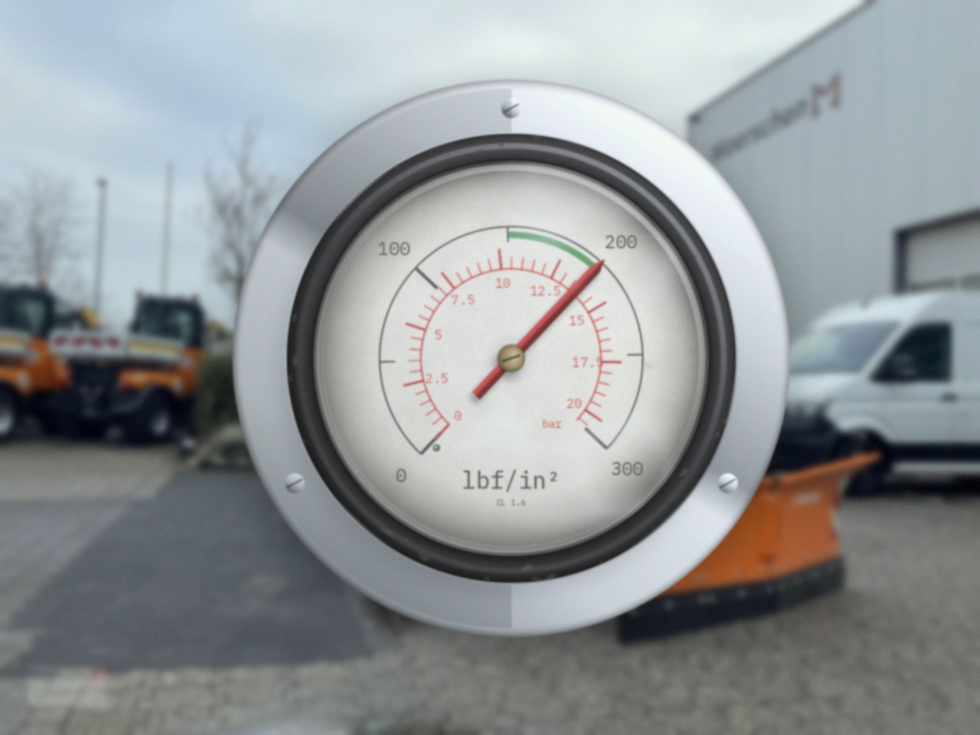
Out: value=200 unit=psi
